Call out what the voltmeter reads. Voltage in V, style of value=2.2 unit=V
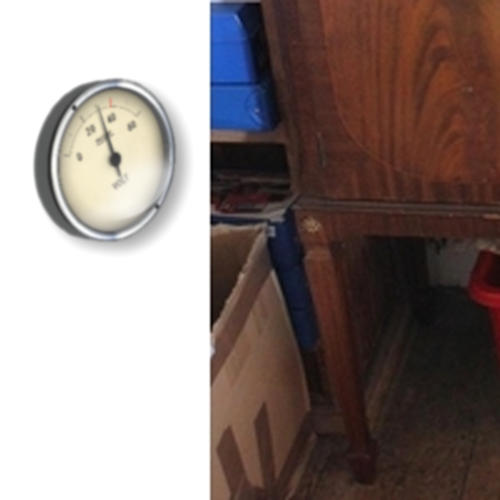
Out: value=30 unit=V
